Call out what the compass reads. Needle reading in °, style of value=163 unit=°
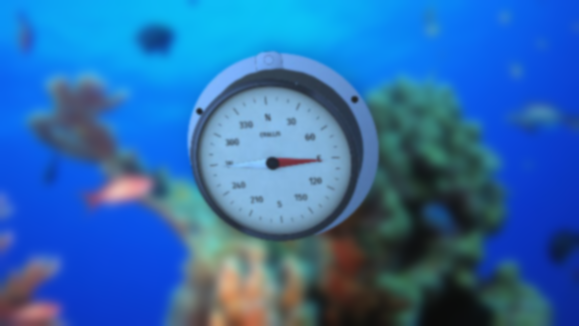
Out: value=90 unit=°
